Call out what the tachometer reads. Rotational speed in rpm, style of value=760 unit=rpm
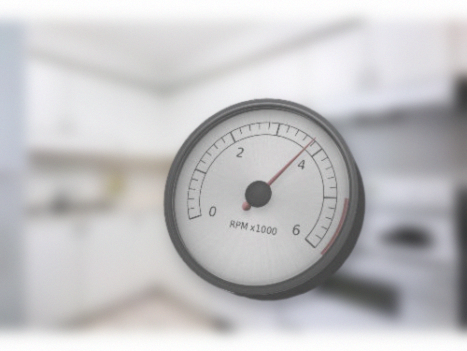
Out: value=3800 unit=rpm
